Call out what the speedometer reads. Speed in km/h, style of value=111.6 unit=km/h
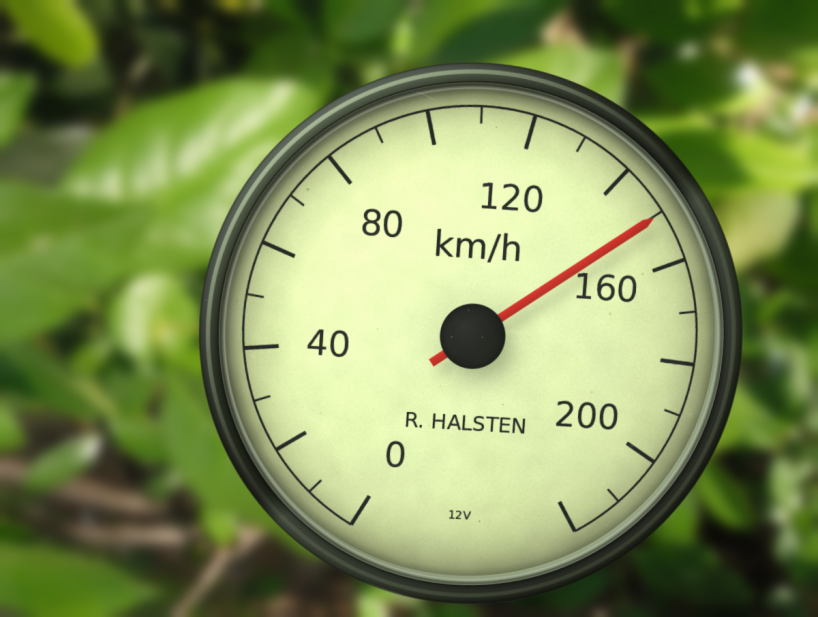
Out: value=150 unit=km/h
